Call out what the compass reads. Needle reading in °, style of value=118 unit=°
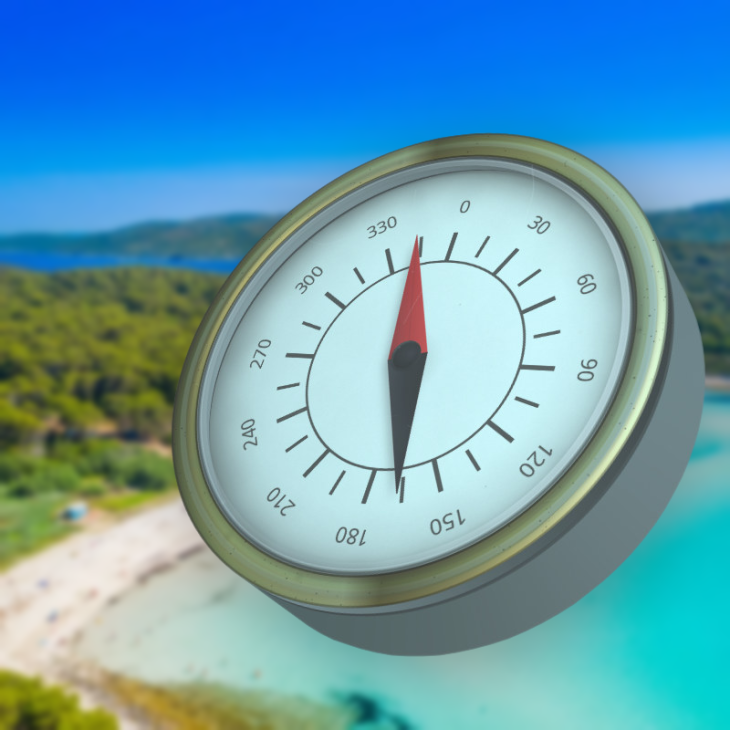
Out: value=345 unit=°
